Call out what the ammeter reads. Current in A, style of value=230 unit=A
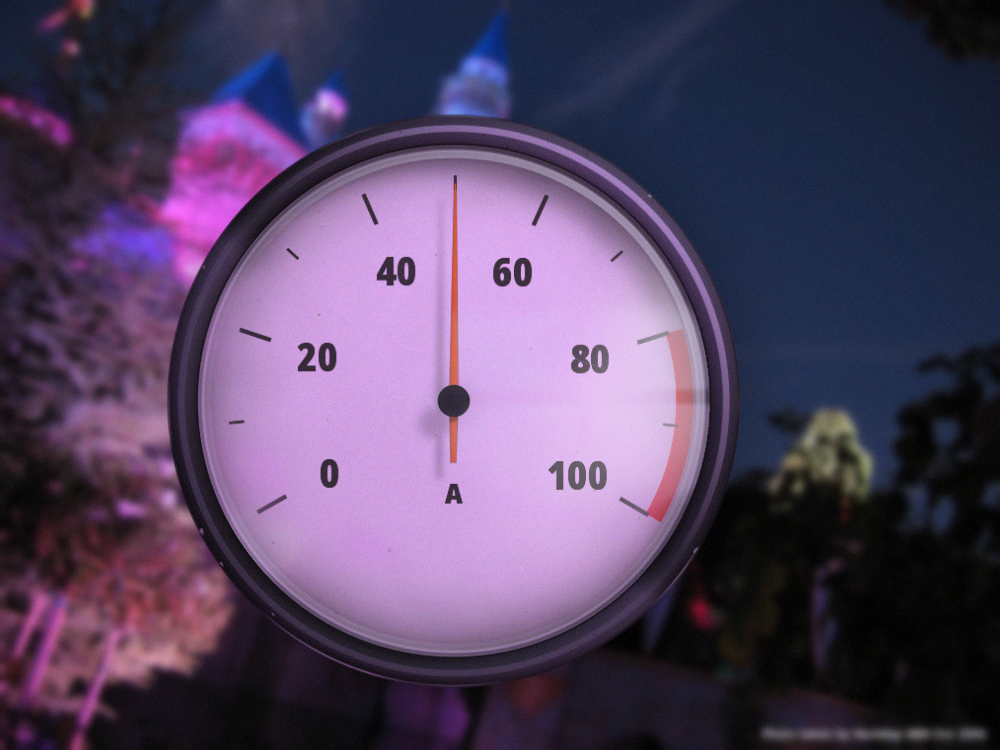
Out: value=50 unit=A
